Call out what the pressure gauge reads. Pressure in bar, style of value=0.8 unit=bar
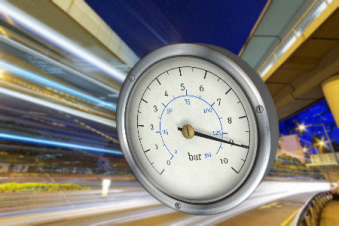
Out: value=9 unit=bar
